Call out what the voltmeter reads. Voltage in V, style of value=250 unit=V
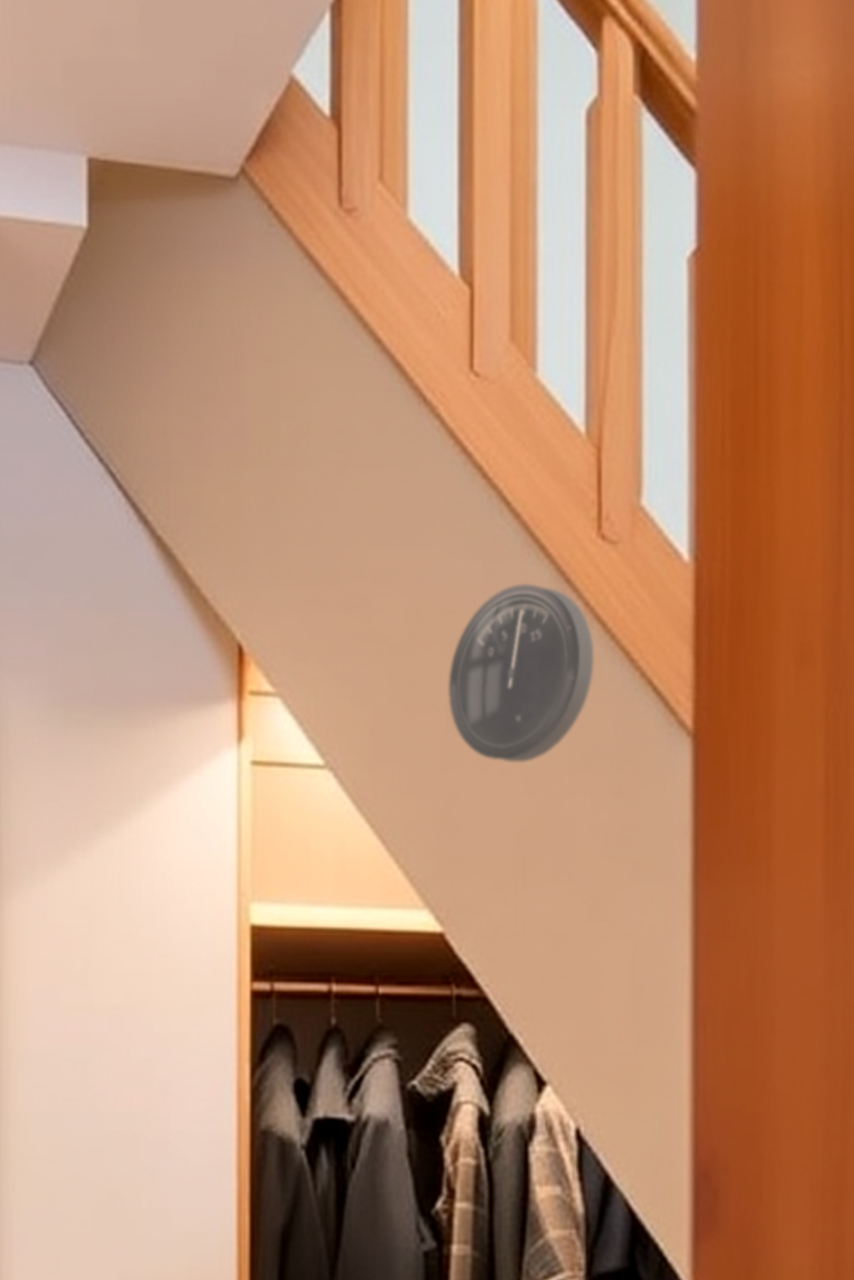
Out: value=10 unit=V
